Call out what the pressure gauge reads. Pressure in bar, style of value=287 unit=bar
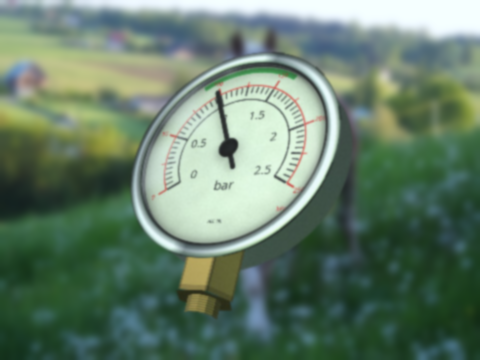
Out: value=1 unit=bar
